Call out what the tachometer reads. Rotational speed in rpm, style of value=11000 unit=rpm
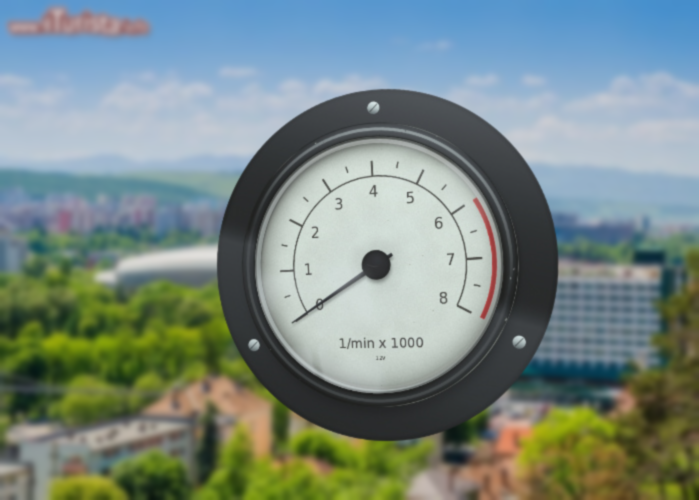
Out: value=0 unit=rpm
